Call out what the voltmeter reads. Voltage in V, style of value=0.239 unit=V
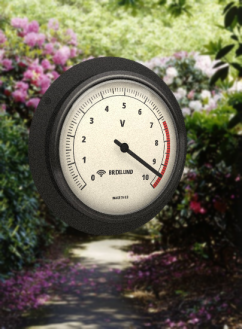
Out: value=9.5 unit=V
